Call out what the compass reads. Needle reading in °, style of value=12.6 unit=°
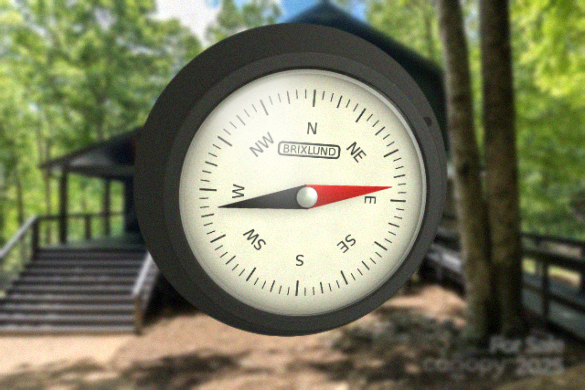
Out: value=80 unit=°
